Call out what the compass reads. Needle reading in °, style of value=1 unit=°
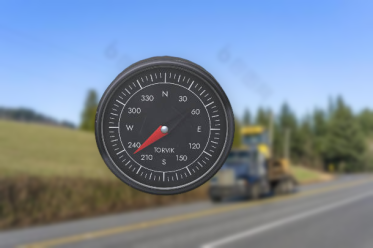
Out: value=230 unit=°
